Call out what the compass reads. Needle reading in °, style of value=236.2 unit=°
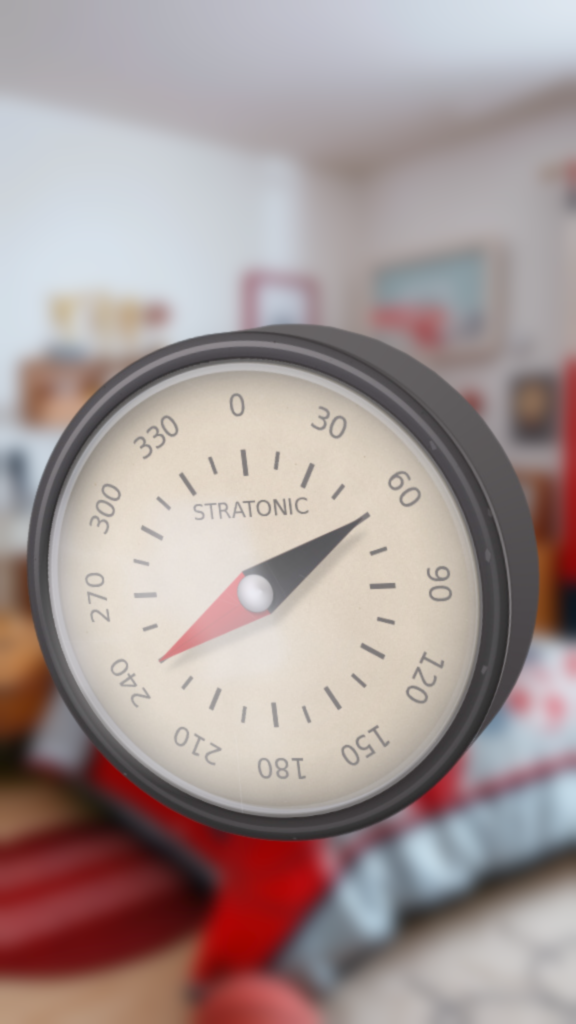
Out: value=240 unit=°
